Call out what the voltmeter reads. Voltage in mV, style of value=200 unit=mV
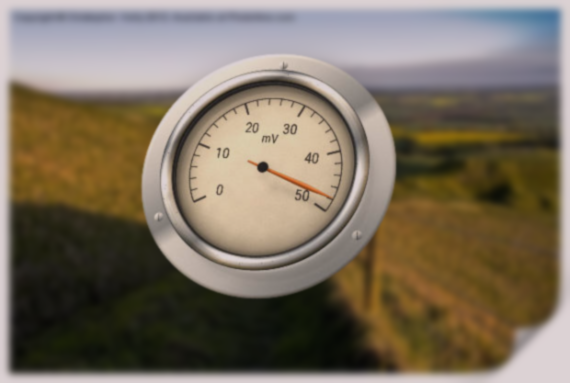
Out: value=48 unit=mV
